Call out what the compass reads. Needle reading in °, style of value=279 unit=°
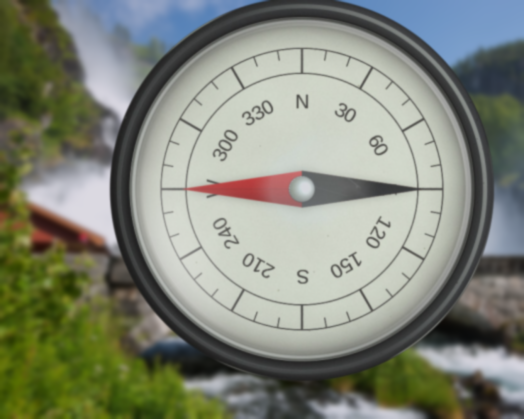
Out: value=270 unit=°
